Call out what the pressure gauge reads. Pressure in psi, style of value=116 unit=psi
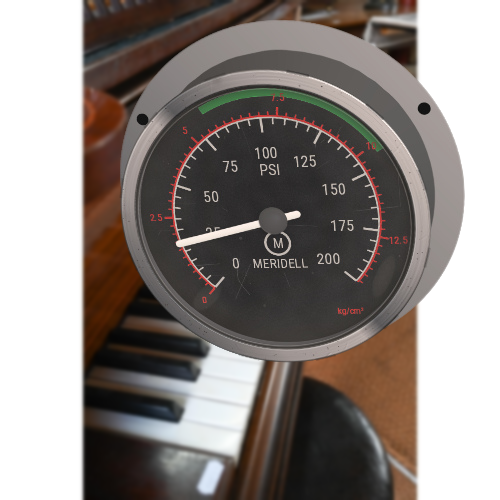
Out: value=25 unit=psi
